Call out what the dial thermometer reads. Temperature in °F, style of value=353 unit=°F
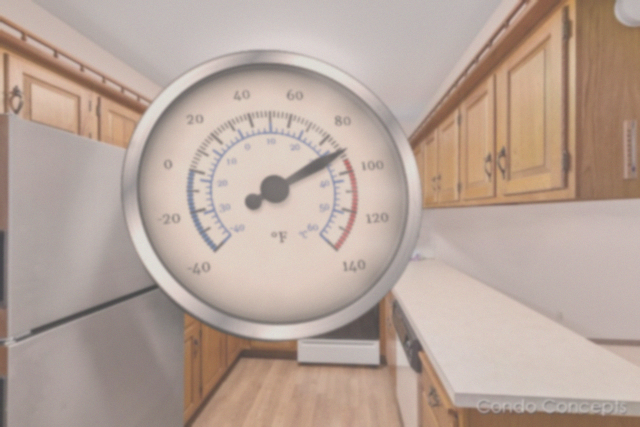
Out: value=90 unit=°F
